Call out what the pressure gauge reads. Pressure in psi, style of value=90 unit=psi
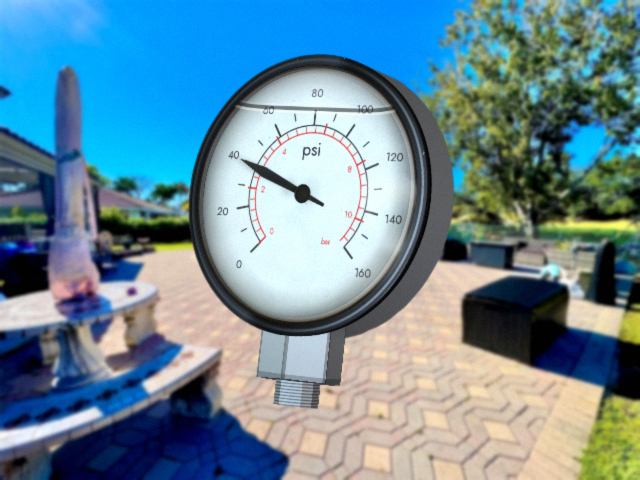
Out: value=40 unit=psi
